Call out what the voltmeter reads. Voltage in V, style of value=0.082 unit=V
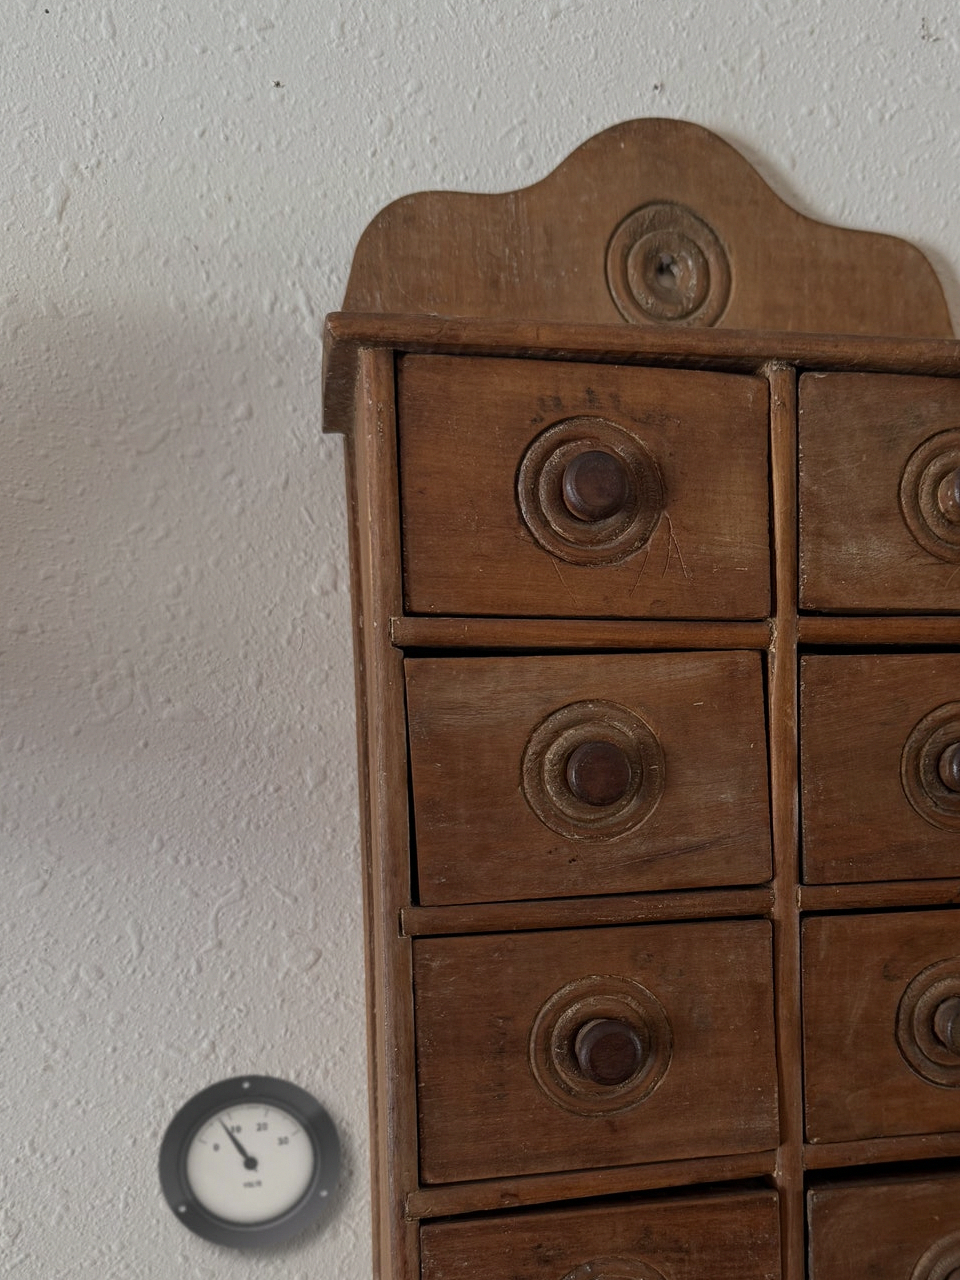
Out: value=7.5 unit=V
